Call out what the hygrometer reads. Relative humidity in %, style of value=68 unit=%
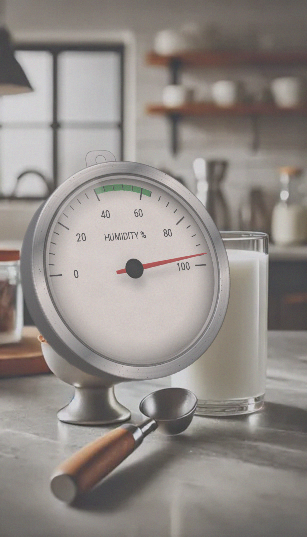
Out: value=96 unit=%
